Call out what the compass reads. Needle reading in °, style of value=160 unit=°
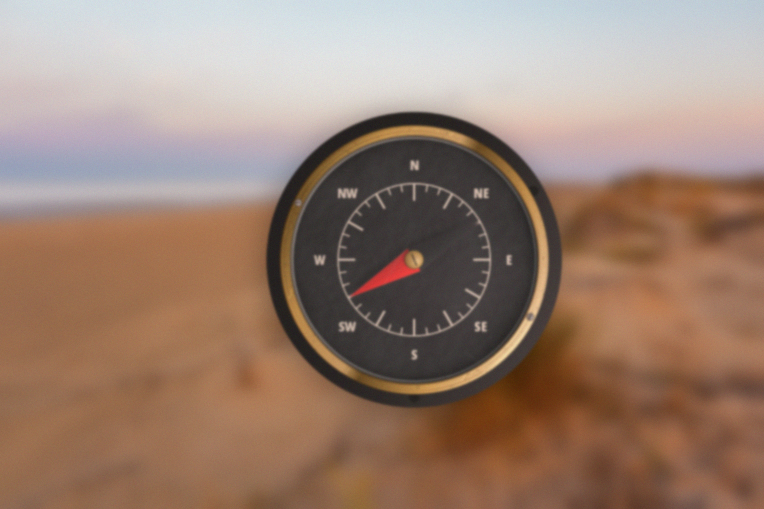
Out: value=240 unit=°
